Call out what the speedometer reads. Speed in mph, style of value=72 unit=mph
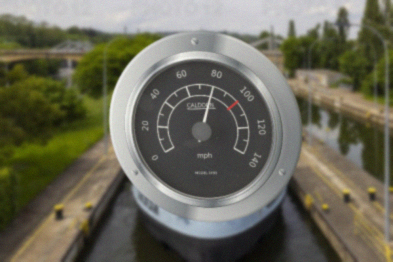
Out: value=80 unit=mph
